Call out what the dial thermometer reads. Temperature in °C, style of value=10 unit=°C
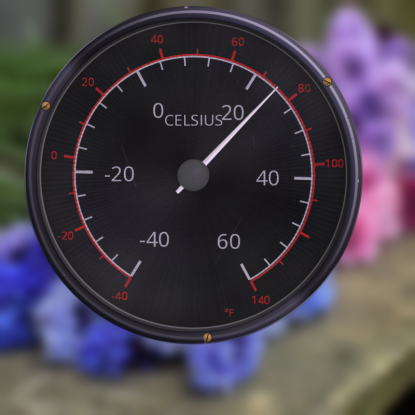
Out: value=24 unit=°C
